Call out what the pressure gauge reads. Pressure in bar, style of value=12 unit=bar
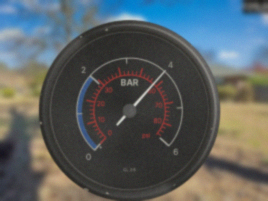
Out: value=4 unit=bar
